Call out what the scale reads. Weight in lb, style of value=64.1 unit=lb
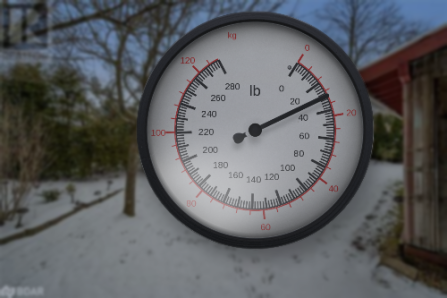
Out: value=30 unit=lb
